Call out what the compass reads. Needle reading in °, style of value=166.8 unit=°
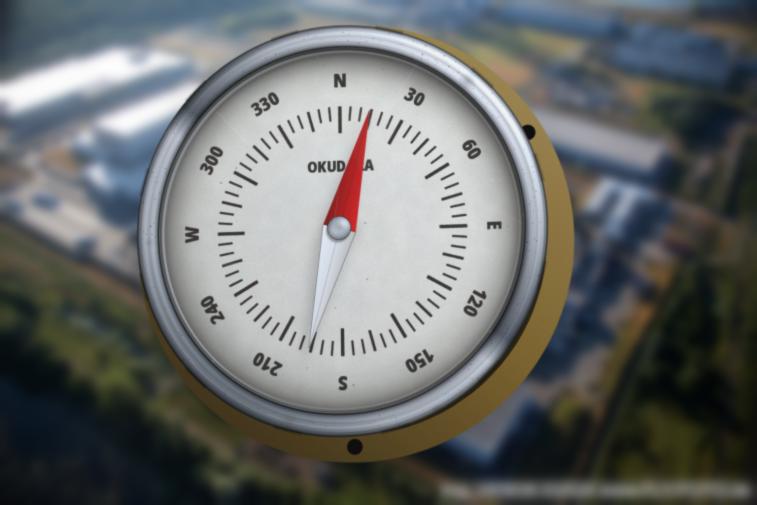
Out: value=15 unit=°
